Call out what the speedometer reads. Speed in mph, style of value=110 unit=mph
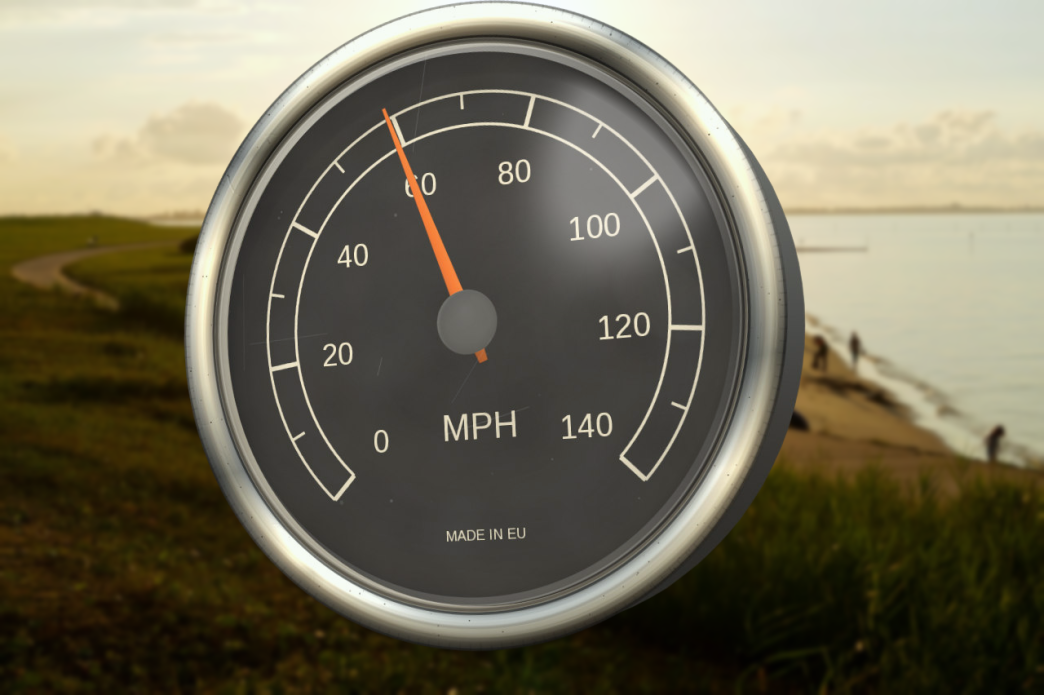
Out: value=60 unit=mph
